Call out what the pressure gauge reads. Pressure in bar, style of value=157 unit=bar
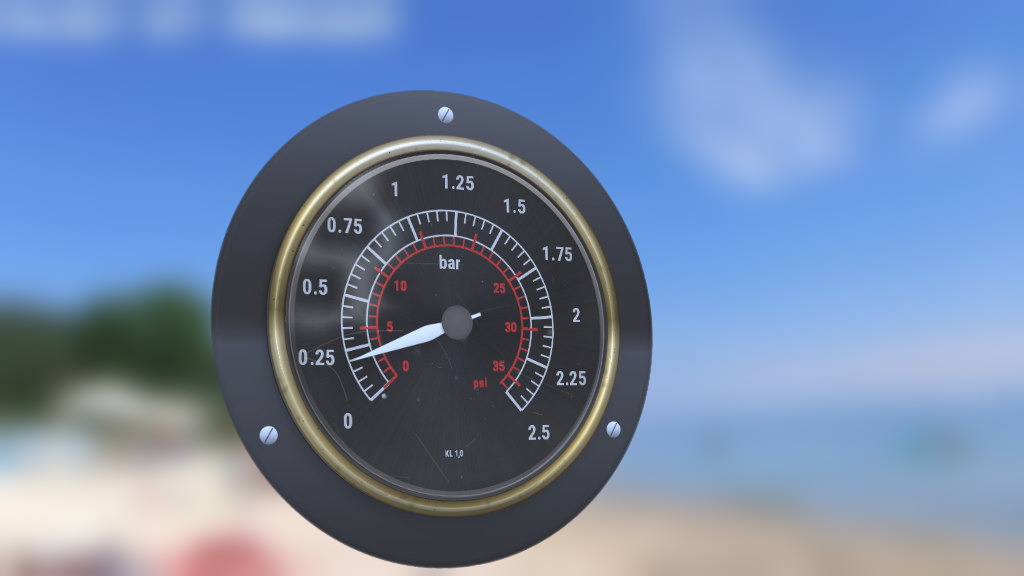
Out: value=0.2 unit=bar
